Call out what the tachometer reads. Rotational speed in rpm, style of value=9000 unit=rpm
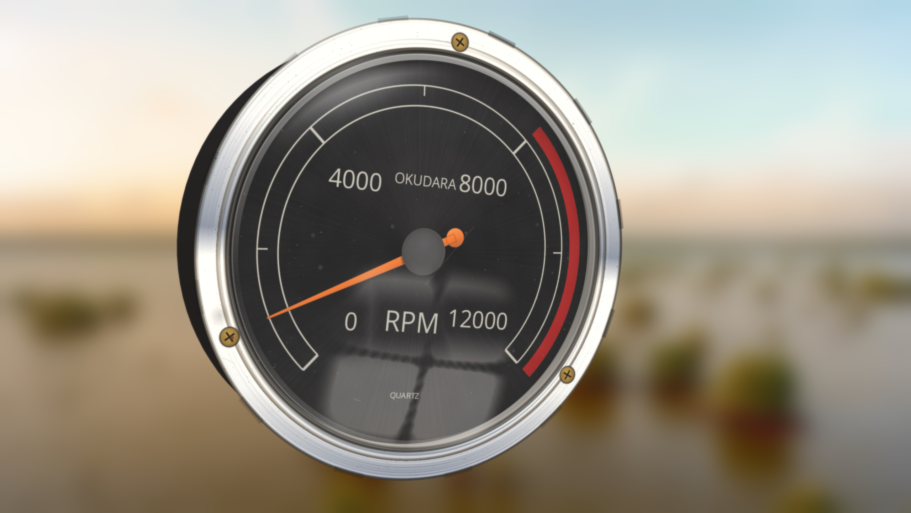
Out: value=1000 unit=rpm
